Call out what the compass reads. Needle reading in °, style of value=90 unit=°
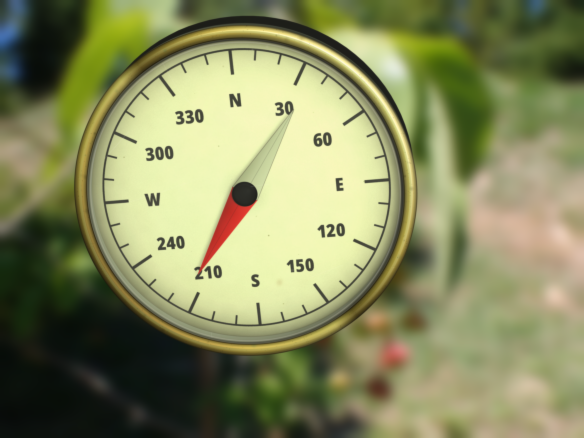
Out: value=215 unit=°
